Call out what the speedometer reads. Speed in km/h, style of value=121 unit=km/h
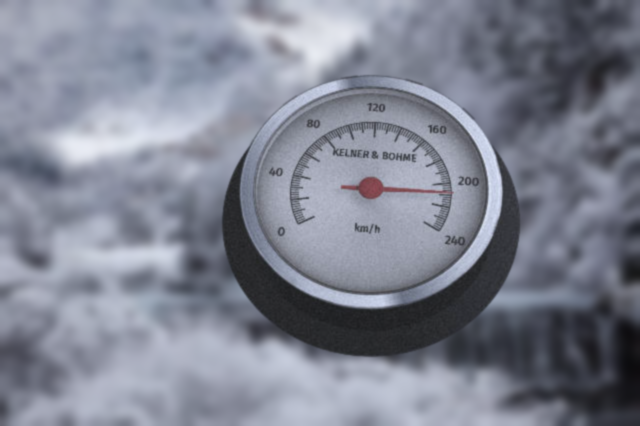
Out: value=210 unit=km/h
